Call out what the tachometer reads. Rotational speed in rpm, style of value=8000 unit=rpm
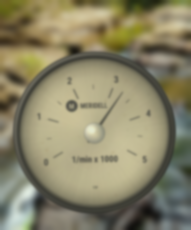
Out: value=3250 unit=rpm
